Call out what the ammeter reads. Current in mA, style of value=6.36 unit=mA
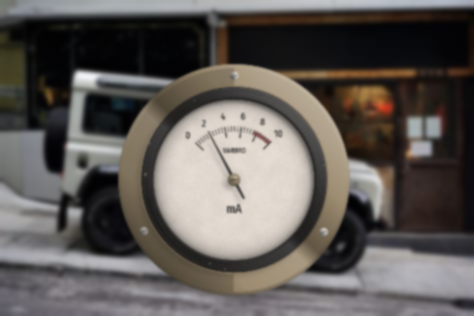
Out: value=2 unit=mA
